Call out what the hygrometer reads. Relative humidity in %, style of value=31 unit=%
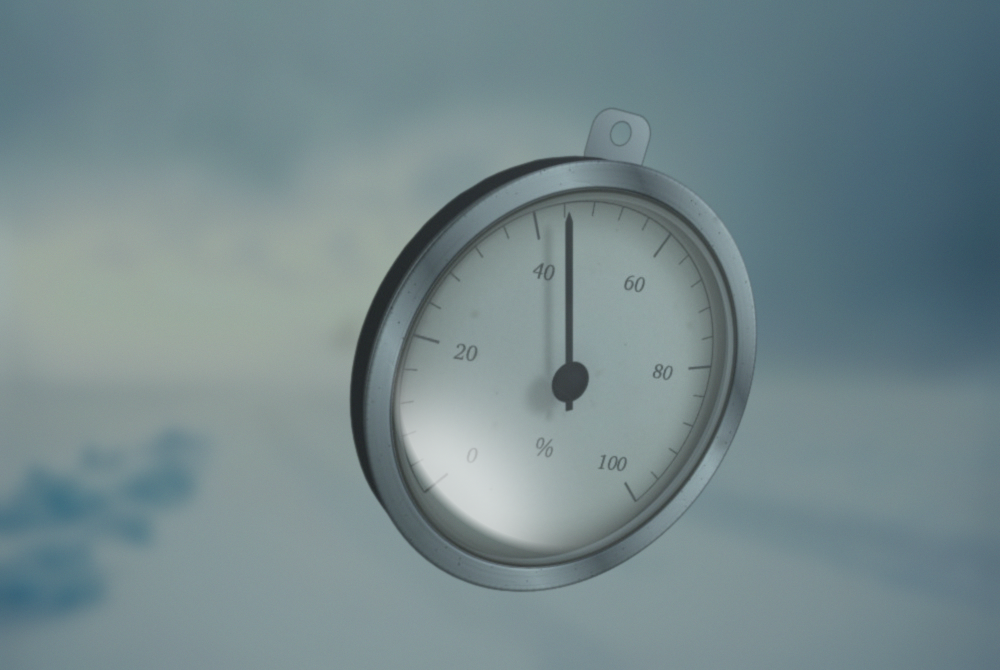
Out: value=44 unit=%
